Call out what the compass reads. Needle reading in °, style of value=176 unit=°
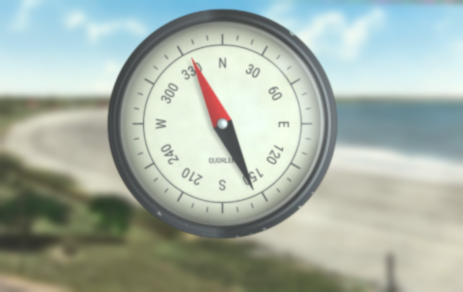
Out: value=335 unit=°
